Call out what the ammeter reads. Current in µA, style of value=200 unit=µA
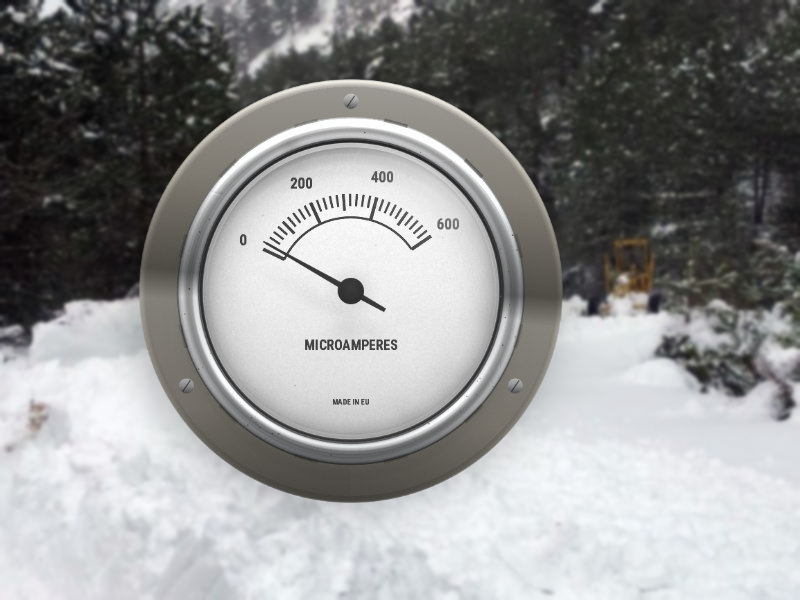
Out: value=20 unit=µA
